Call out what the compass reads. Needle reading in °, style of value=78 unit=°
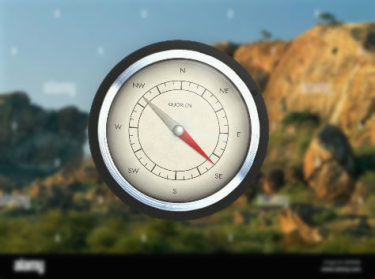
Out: value=130 unit=°
